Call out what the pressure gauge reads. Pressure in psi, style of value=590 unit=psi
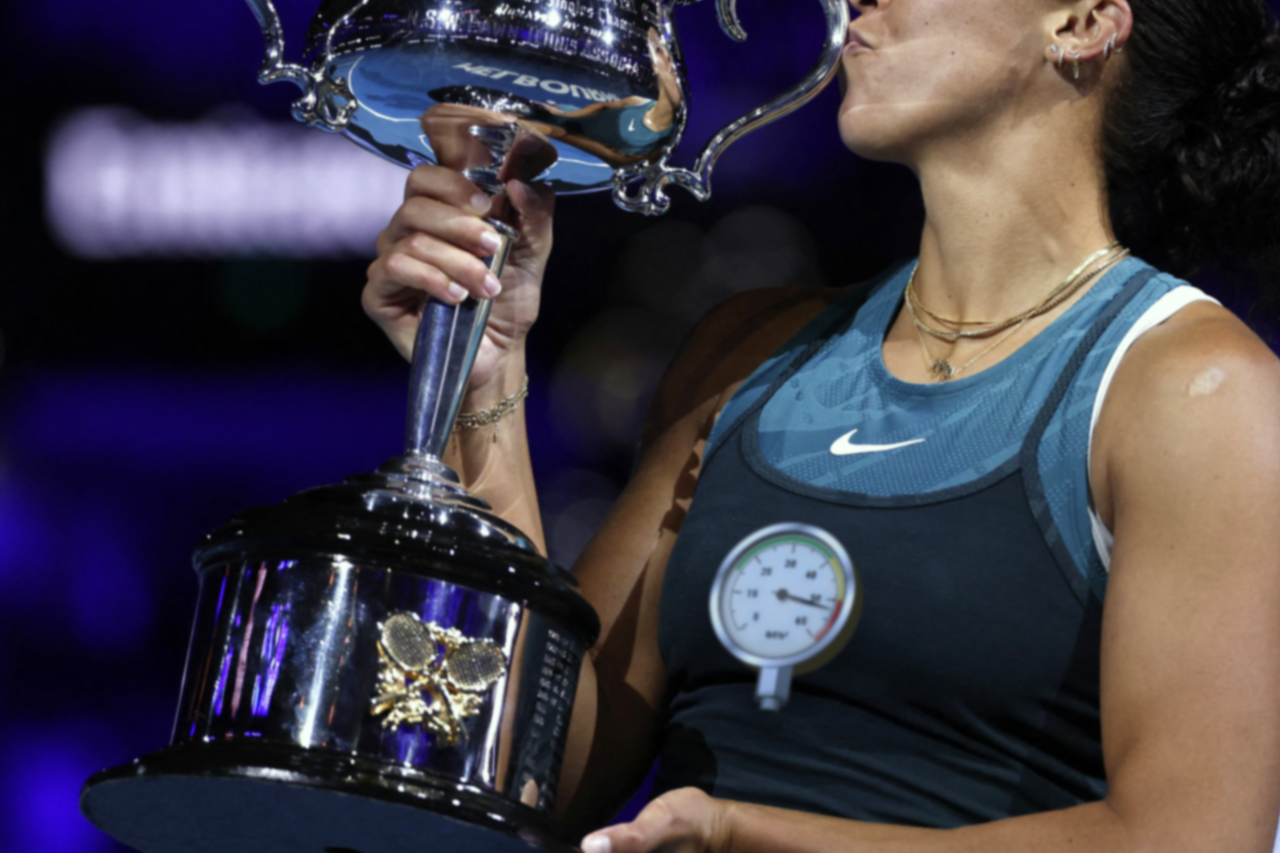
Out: value=52.5 unit=psi
